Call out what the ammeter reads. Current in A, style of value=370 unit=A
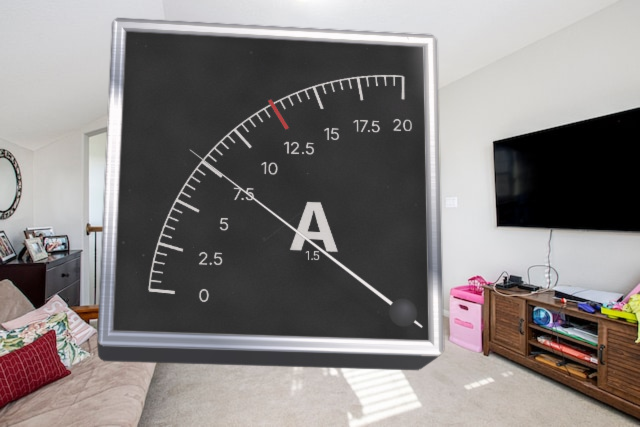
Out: value=7.5 unit=A
